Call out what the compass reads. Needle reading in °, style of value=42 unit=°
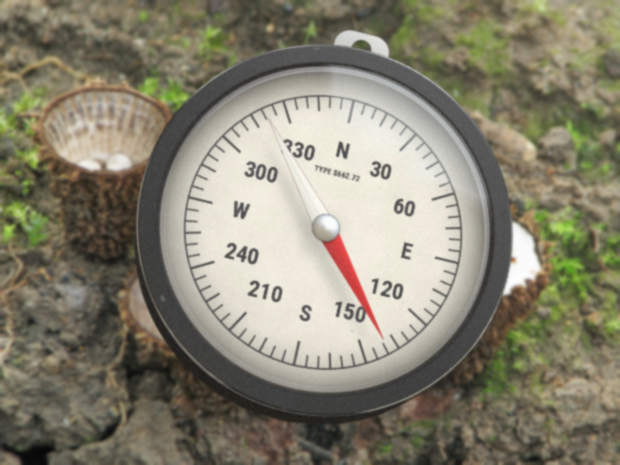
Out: value=140 unit=°
